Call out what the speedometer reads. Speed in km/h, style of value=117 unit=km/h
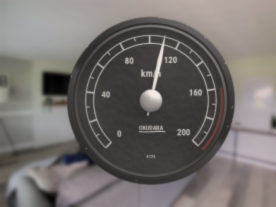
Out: value=110 unit=km/h
